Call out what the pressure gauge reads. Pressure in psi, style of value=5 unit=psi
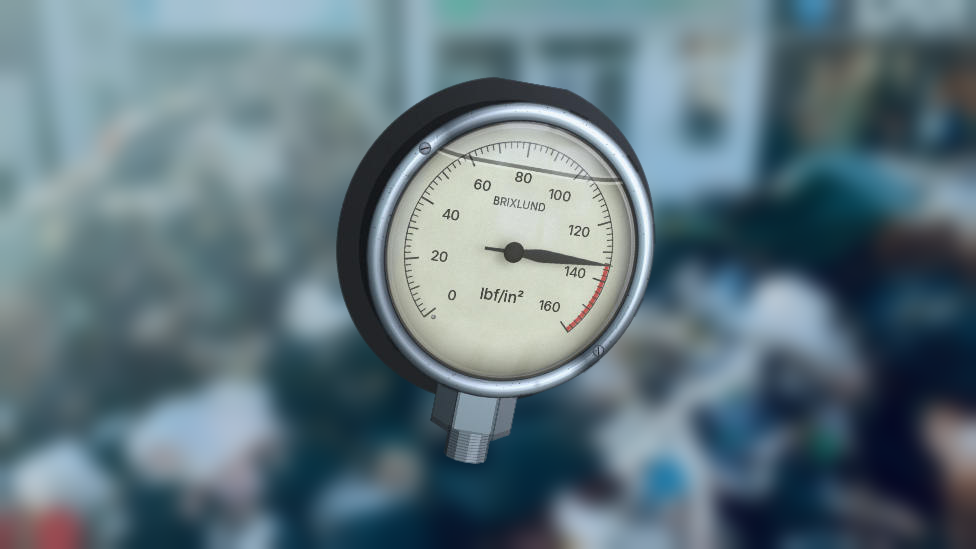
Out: value=134 unit=psi
